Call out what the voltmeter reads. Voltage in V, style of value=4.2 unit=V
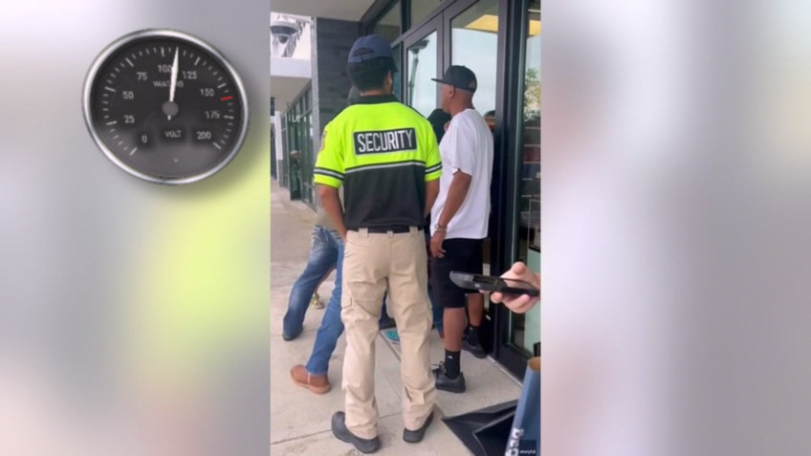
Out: value=110 unit=V
